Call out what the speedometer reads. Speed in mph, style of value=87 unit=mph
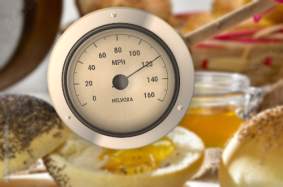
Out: value=120 unit=mph
